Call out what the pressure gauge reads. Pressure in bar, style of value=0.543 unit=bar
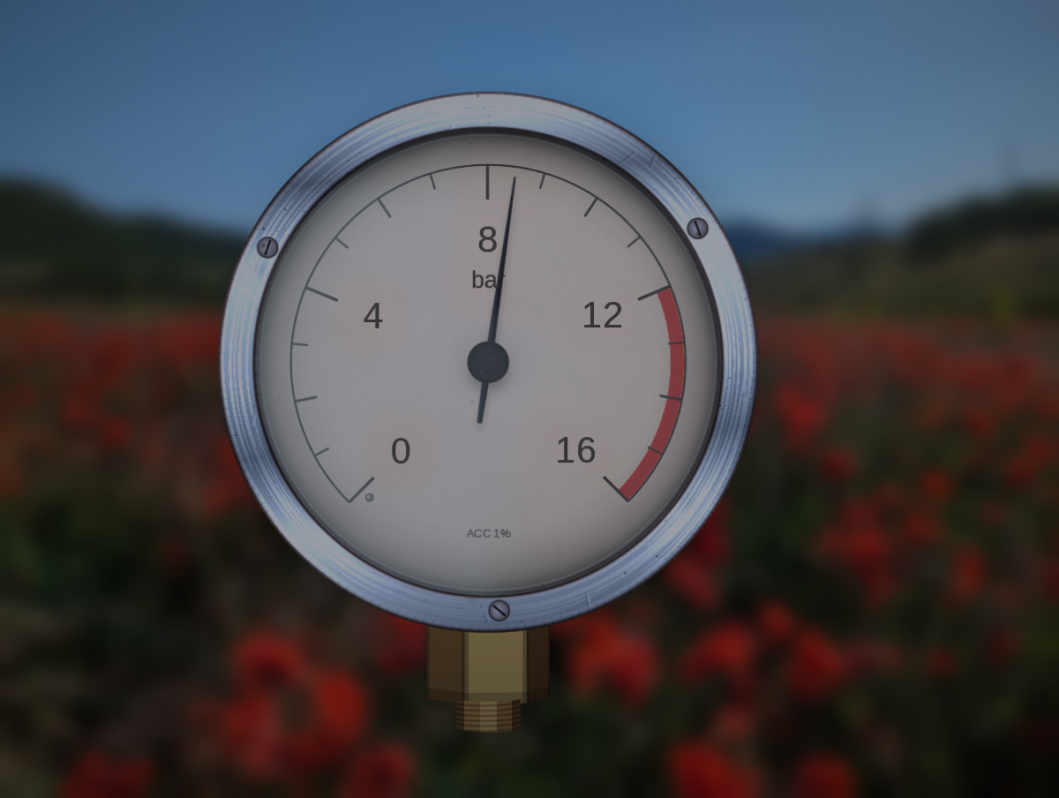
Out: value=8.5 unit=bar
